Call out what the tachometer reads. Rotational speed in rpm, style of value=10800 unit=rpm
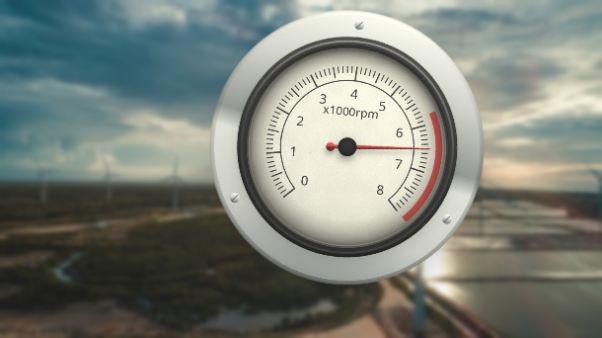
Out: value=6500 unit=rpm
